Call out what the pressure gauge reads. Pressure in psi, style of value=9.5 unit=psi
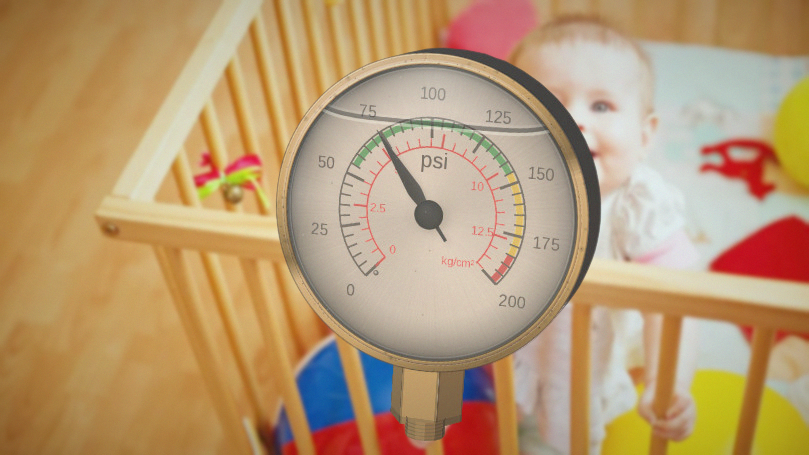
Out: value=75 unit=psi
